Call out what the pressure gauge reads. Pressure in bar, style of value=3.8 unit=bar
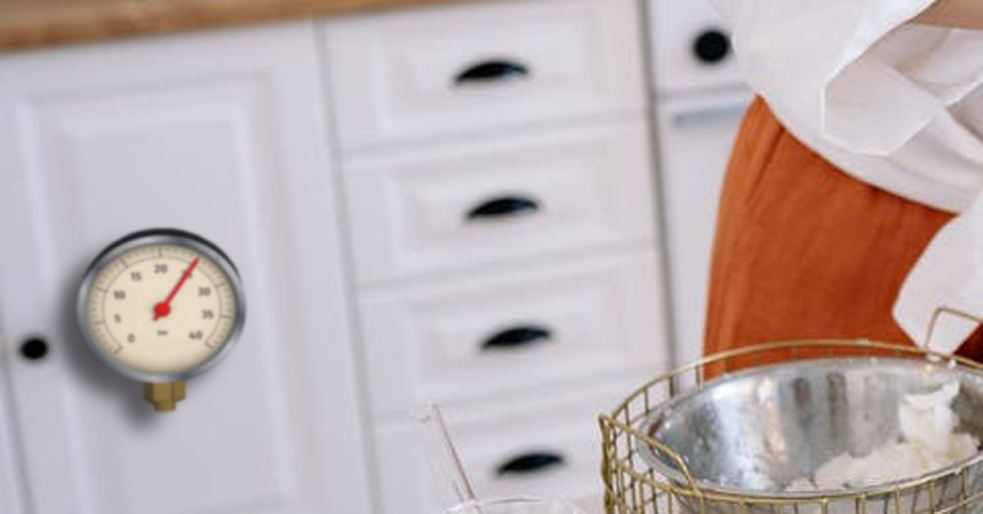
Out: value=25 unit=bar
